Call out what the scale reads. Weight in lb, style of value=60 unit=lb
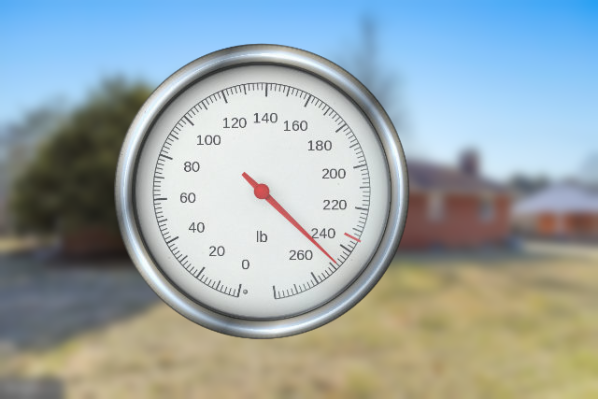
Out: value=248 unit=lb
